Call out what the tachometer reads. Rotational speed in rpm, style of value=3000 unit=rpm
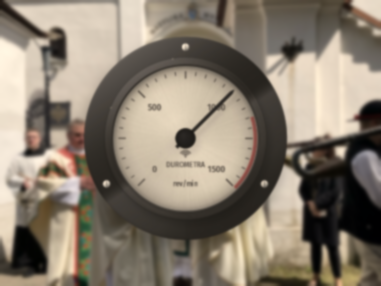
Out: value=1000 unit=rpm
